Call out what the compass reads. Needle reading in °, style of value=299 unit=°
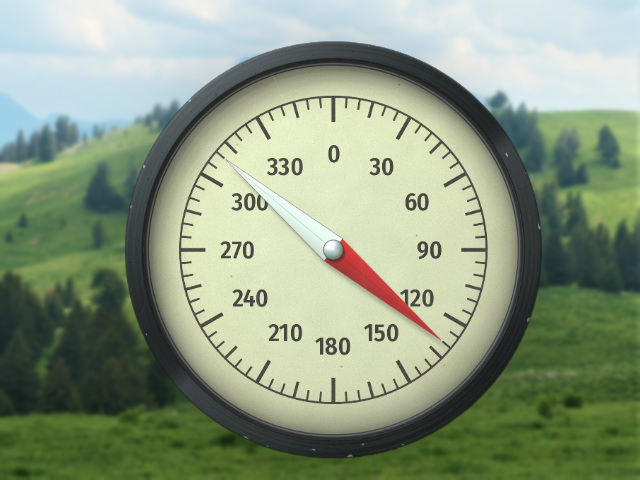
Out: value=130 unit=°
